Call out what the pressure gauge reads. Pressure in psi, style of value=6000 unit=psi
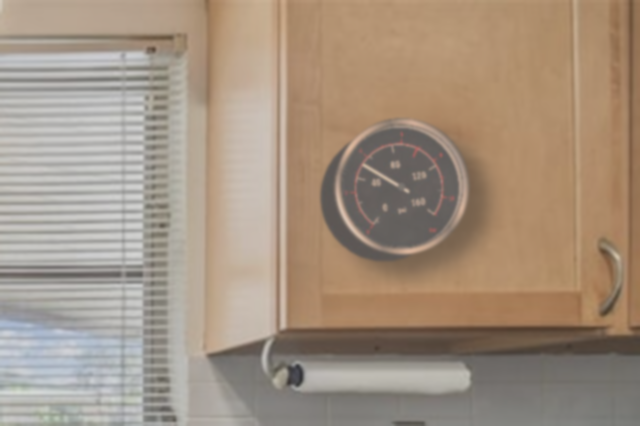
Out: value=50 unit=psi
